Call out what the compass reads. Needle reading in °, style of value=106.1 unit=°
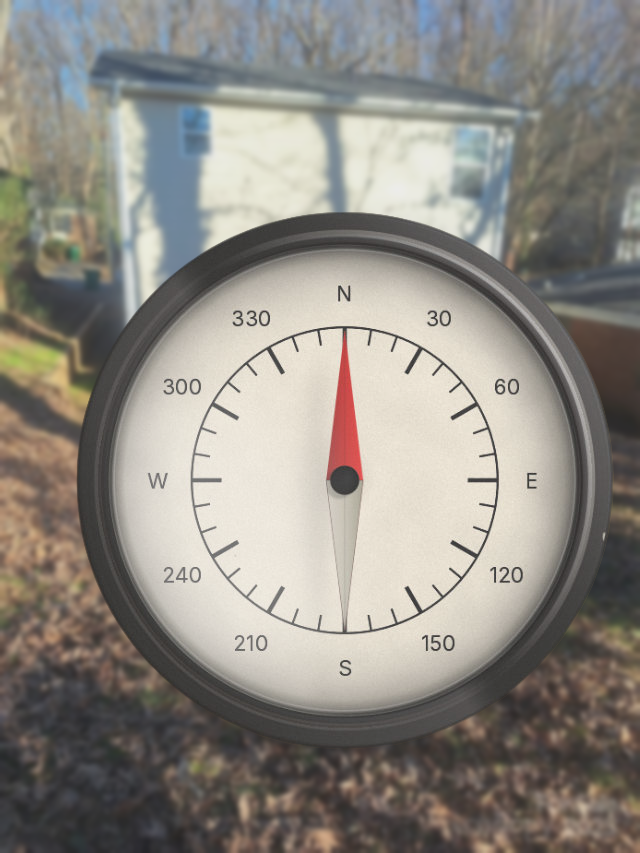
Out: value=0 unit=°
